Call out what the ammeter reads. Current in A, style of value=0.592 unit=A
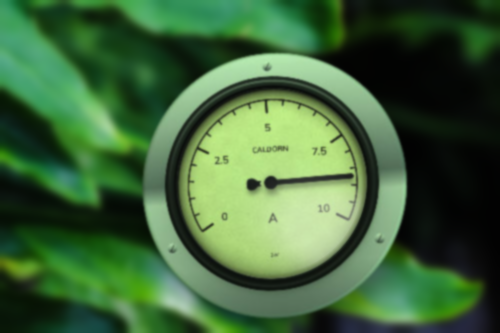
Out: value=8.75 unit=A
